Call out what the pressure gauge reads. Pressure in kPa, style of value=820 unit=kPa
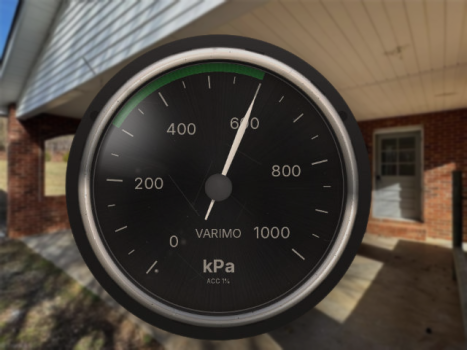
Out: value=600 unit=kPa
